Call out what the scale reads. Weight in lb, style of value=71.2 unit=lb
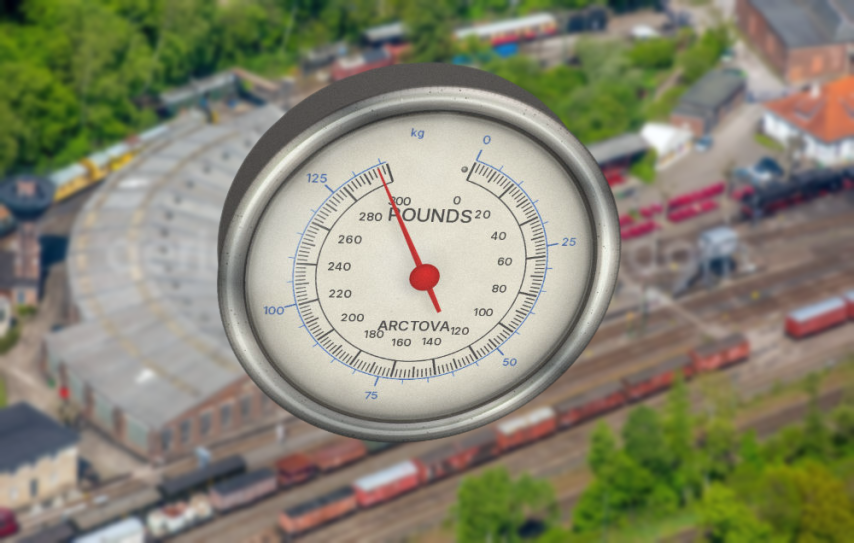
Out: value=296 unit=lb
